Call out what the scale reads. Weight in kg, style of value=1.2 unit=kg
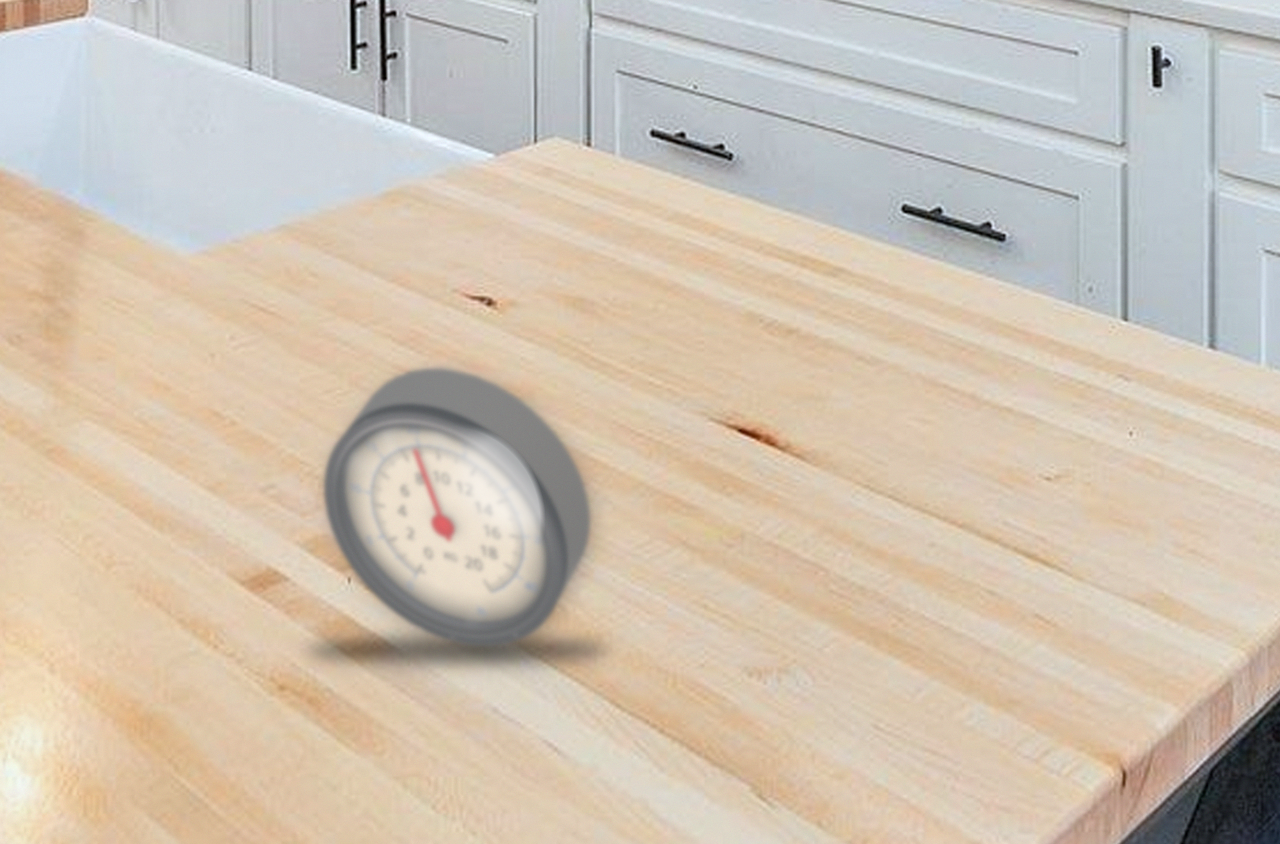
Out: value=9 unit=kg
